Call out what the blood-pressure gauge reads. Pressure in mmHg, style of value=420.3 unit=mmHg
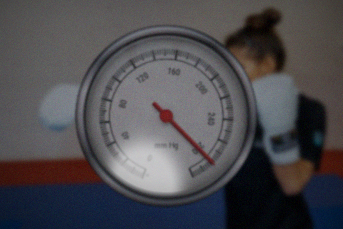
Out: value=280 unit=mmHg
